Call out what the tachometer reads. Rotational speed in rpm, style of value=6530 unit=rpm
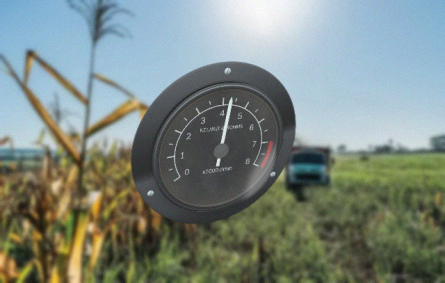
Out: value=4250 unit=rpm
